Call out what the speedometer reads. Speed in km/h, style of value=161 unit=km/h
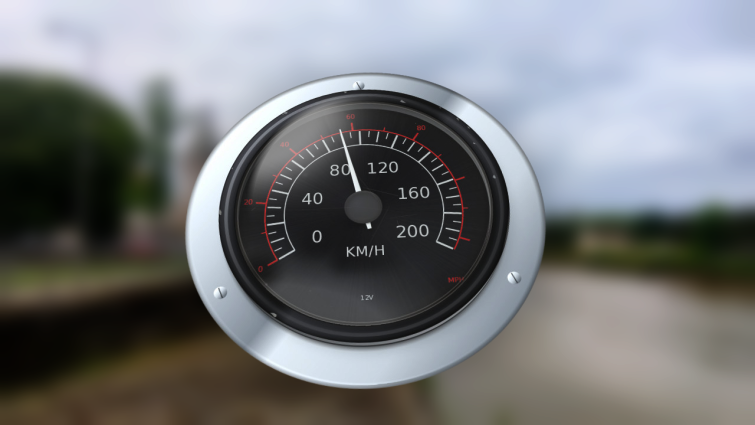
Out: value=90 unit=km/h
